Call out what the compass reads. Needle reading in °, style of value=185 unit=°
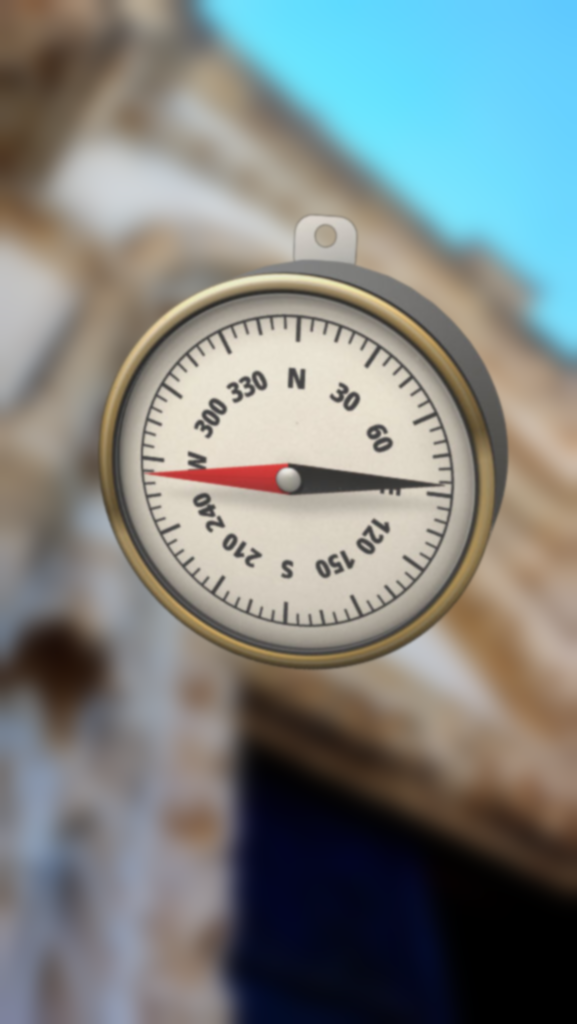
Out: value=265 unit=°
